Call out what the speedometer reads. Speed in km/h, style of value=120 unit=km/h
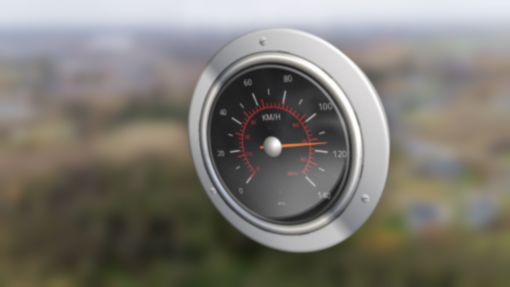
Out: value=115 unit=km/h
